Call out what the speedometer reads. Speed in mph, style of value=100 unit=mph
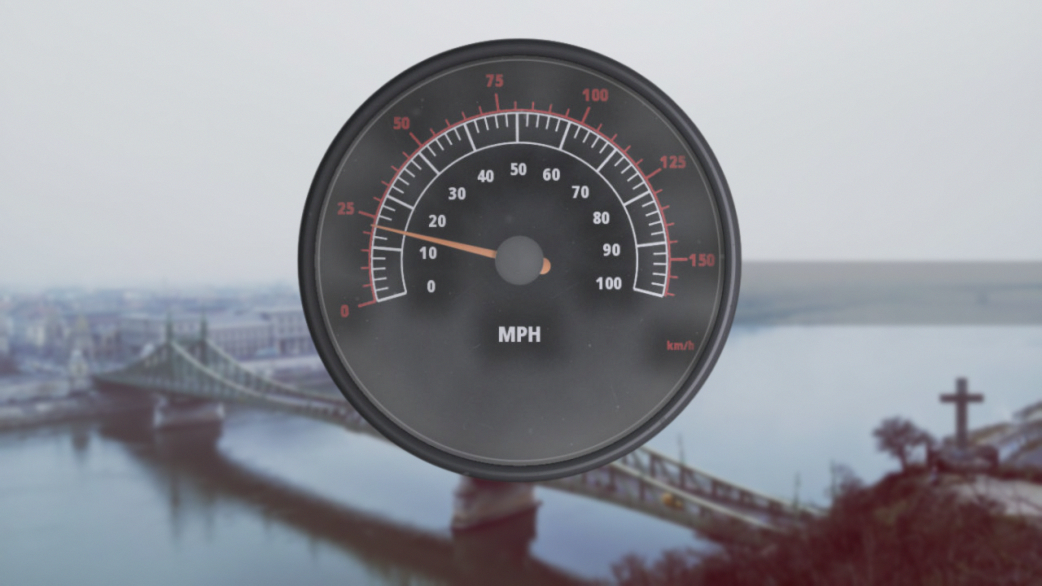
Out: value=14 unit=mph
